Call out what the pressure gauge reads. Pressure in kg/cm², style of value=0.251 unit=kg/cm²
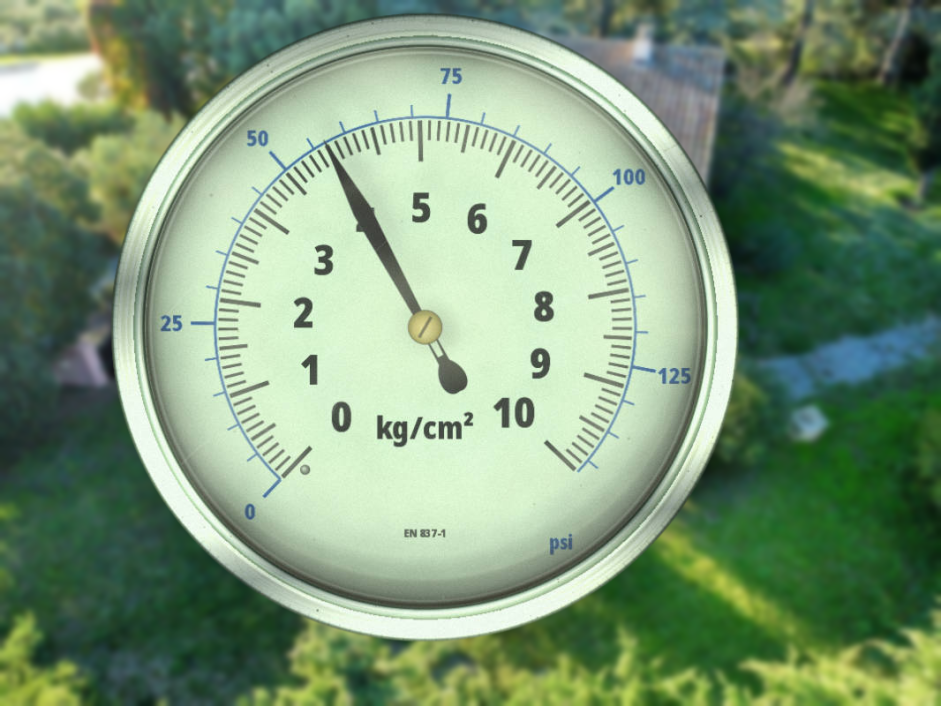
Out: value=4 unit=kg/cm²
